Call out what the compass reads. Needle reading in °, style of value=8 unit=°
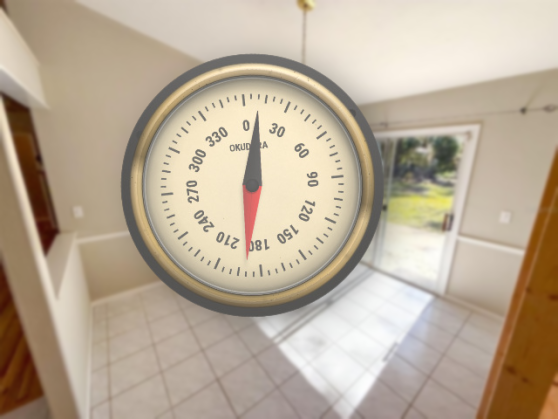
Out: value=190 unit=°
